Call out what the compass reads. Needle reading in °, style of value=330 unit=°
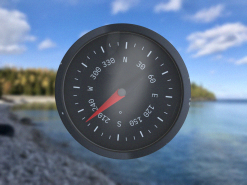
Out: value=225 unit=°
